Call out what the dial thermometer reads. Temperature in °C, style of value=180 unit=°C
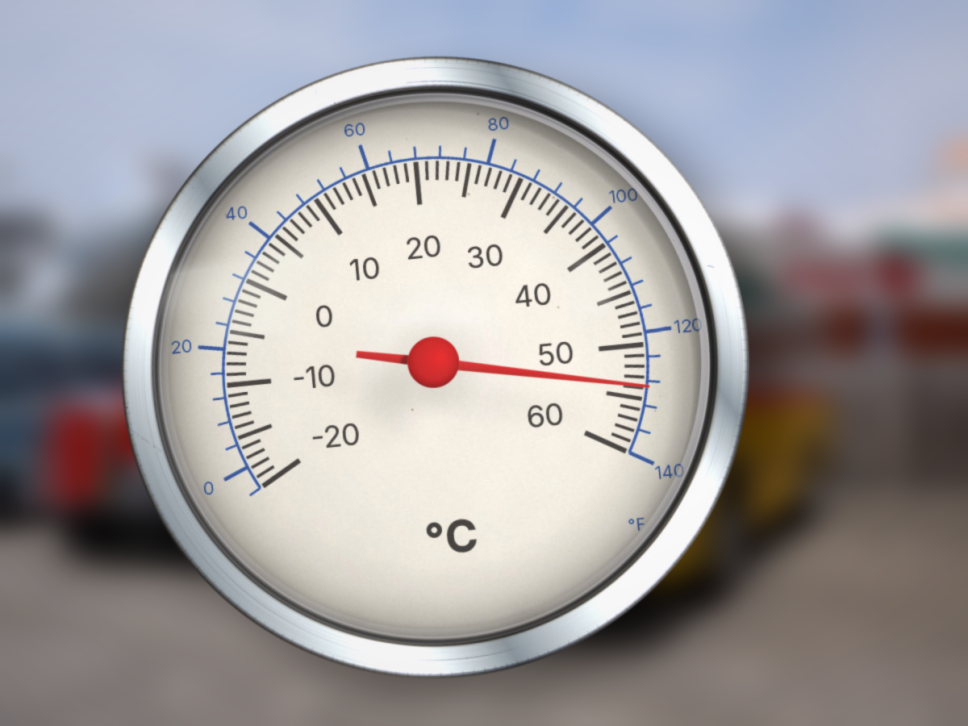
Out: value=54 unit=°C
